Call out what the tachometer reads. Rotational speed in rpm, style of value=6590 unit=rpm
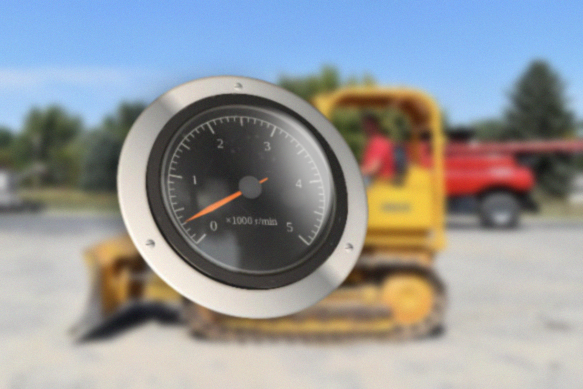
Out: value=300 unit=rpm
